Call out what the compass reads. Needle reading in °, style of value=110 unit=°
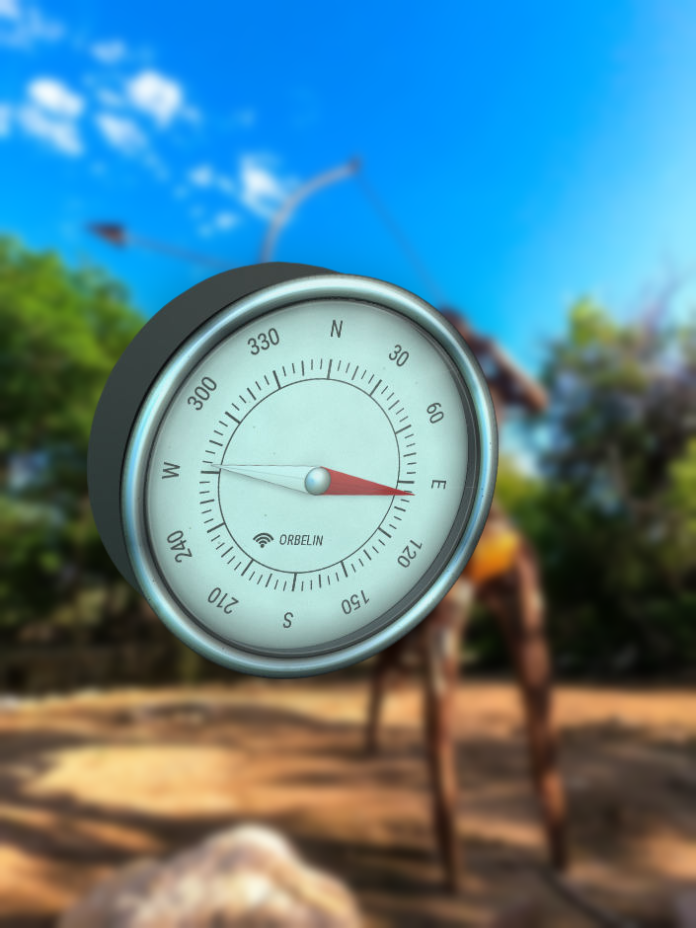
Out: value=95 unit=°
